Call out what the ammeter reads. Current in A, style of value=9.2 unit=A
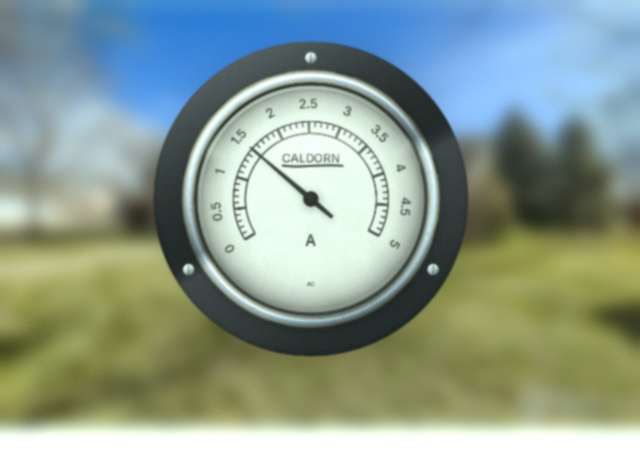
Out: value=1.5 unit=A
